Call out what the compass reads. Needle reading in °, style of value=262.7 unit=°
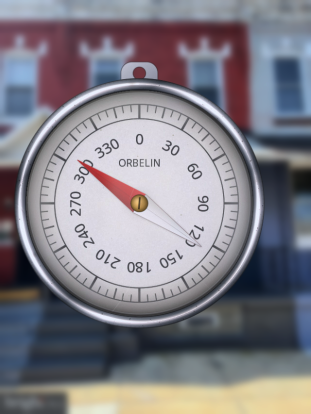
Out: value=305 unit=°
